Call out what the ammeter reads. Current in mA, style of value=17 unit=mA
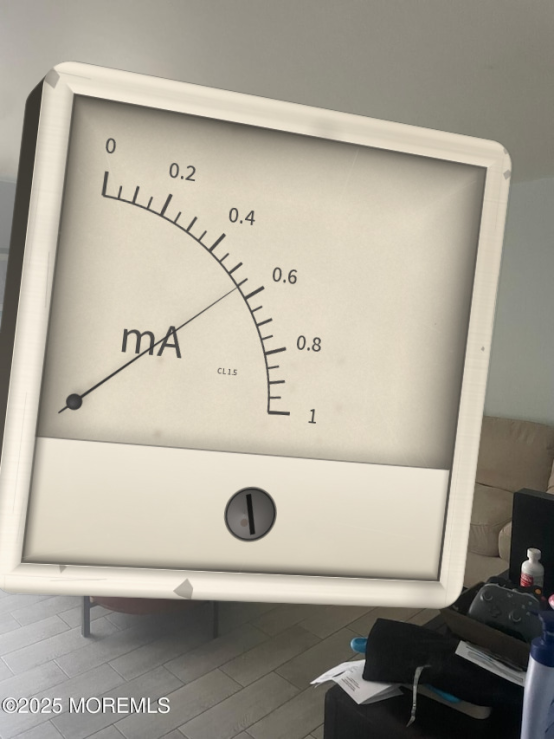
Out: value=0.55 unit=mA
